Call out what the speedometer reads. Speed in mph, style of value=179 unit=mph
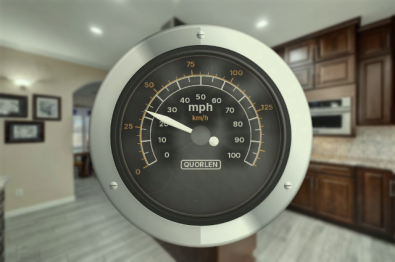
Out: value=22.5 unit=mph
